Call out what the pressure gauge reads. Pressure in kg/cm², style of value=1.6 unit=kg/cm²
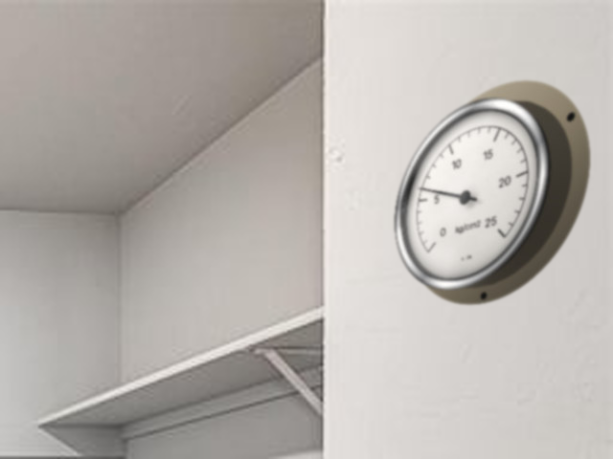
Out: value=6 unit=kg/cm²
